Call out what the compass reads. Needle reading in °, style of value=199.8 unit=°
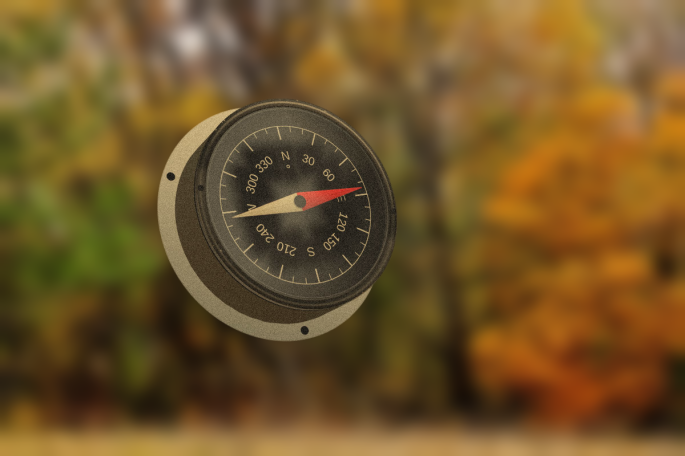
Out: value=85 unit=°
